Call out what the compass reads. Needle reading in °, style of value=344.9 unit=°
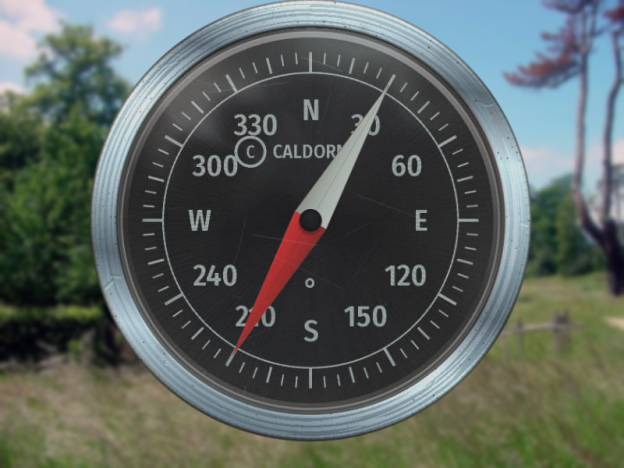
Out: value=210 unit=°
